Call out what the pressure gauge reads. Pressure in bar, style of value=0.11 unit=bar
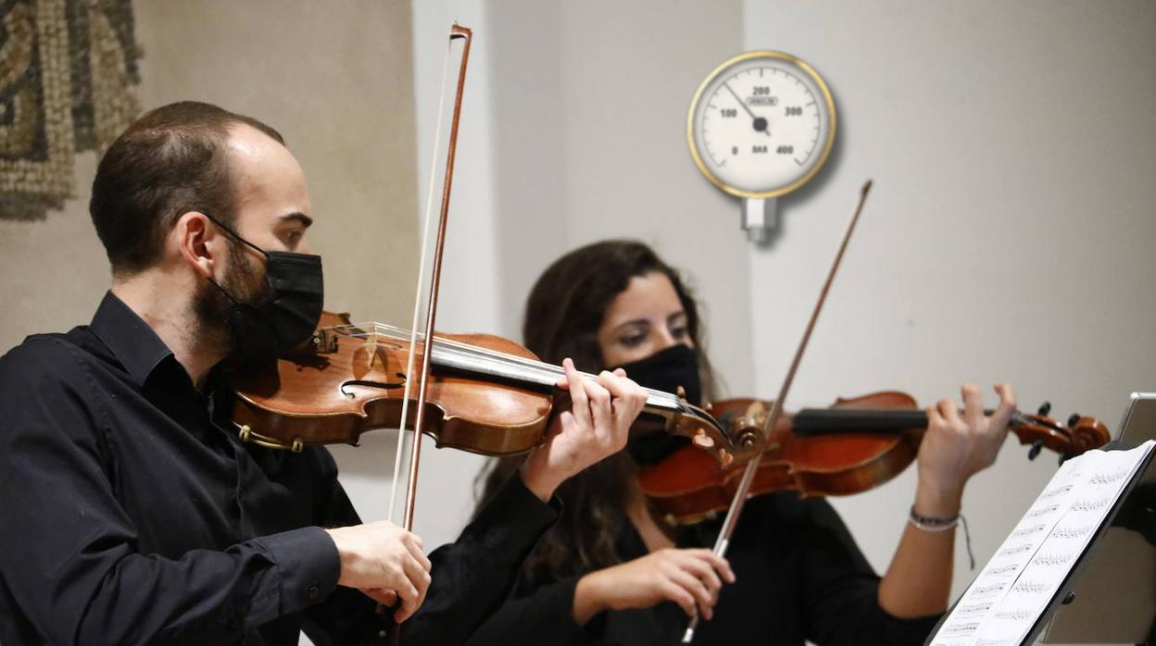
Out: value=140 unit=bar
